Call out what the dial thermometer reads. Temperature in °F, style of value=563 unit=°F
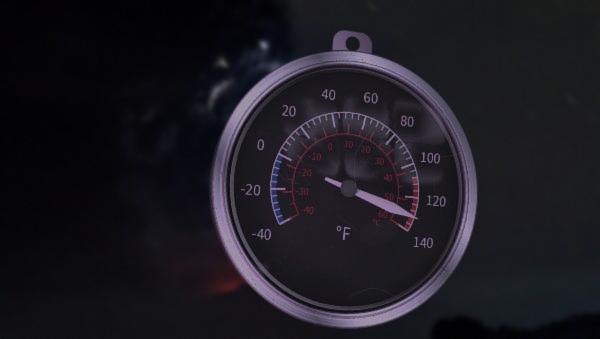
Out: value=132 unit=°F
